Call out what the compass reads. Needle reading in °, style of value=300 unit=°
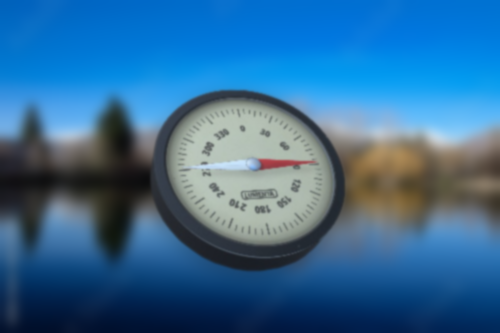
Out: value=90 unit=°
